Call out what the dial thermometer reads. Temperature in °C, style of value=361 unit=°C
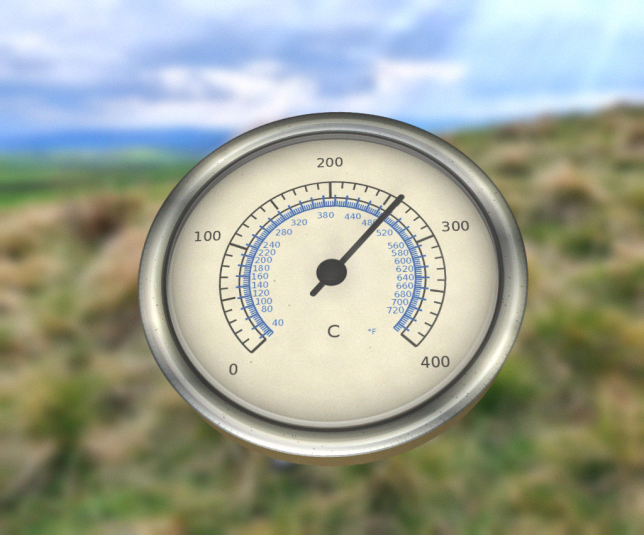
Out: value=260 unit=°C
